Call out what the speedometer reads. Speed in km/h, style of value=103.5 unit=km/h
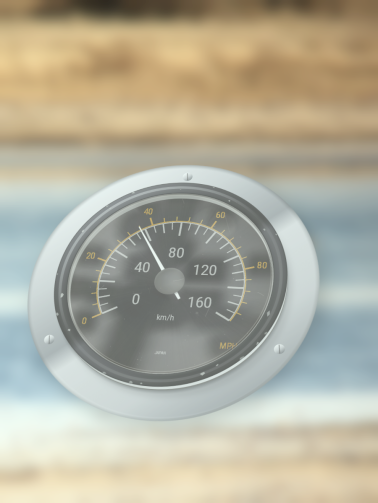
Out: value=57.5 unit=km/h
